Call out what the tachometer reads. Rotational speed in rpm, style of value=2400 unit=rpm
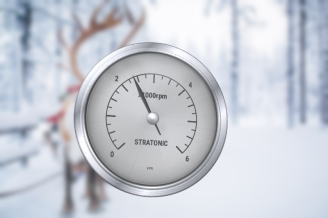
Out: value=2375 unit=rpm
